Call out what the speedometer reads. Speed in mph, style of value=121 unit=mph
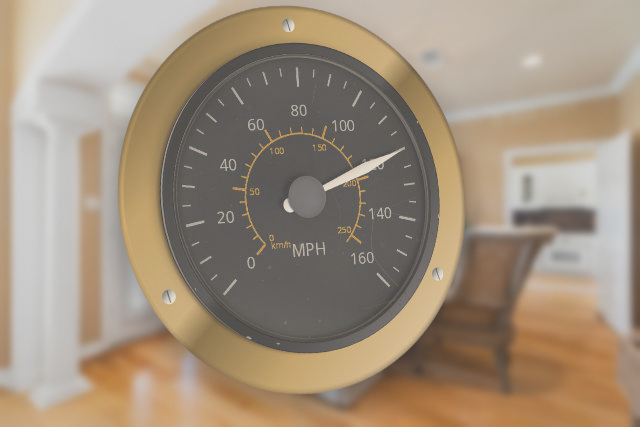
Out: value=120 unit=mph
